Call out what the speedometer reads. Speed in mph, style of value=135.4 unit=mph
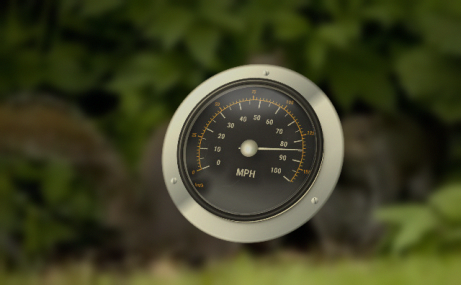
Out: value=85 unit=mph
